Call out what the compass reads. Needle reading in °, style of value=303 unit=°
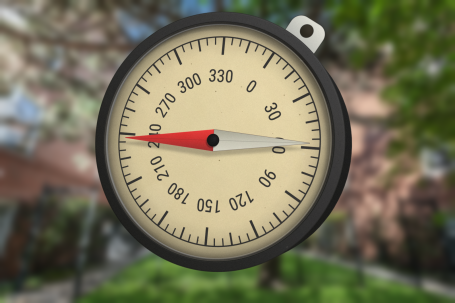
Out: value=237.5 unit=°
